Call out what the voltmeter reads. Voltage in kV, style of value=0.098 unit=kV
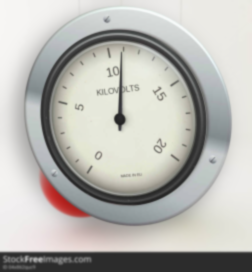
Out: value=11 unit=kV
